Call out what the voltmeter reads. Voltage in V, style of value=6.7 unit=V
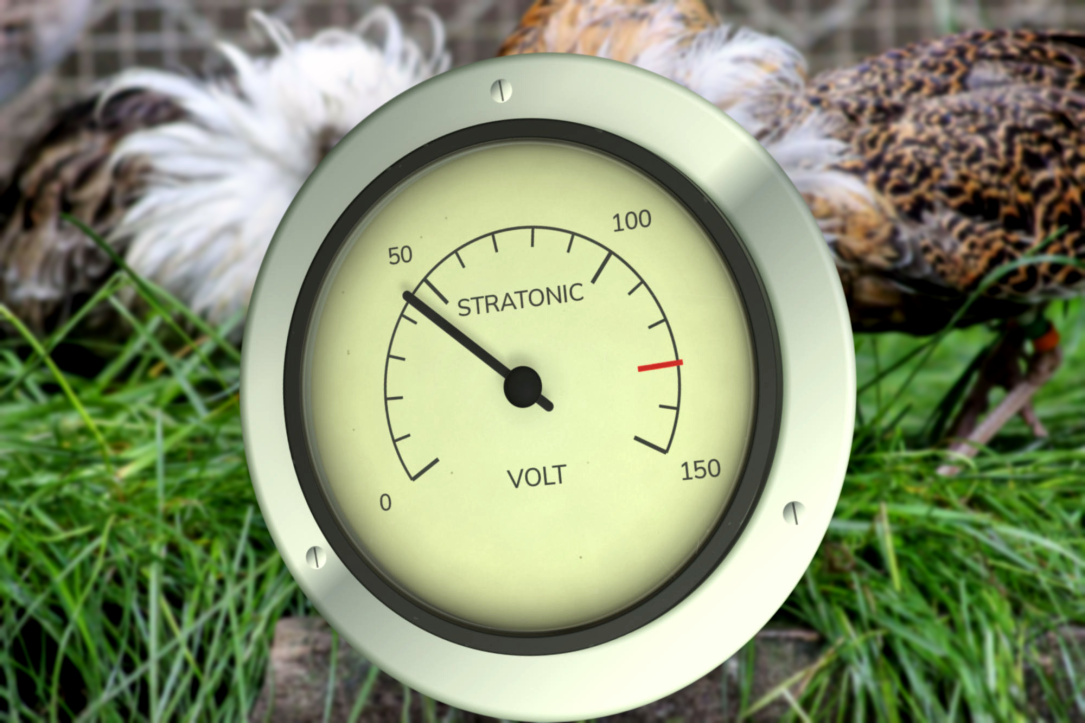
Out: value=45 unit=V
